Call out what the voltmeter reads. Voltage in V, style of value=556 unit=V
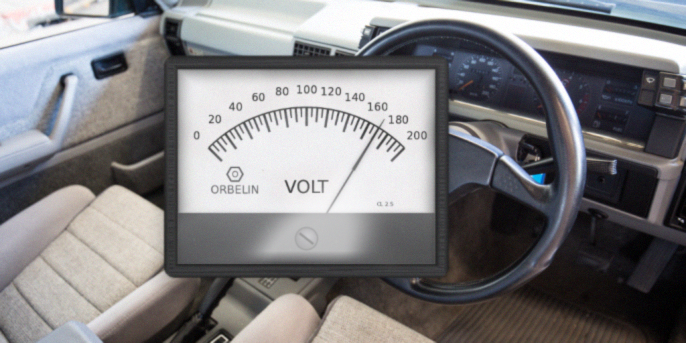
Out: value=170 unit=V
